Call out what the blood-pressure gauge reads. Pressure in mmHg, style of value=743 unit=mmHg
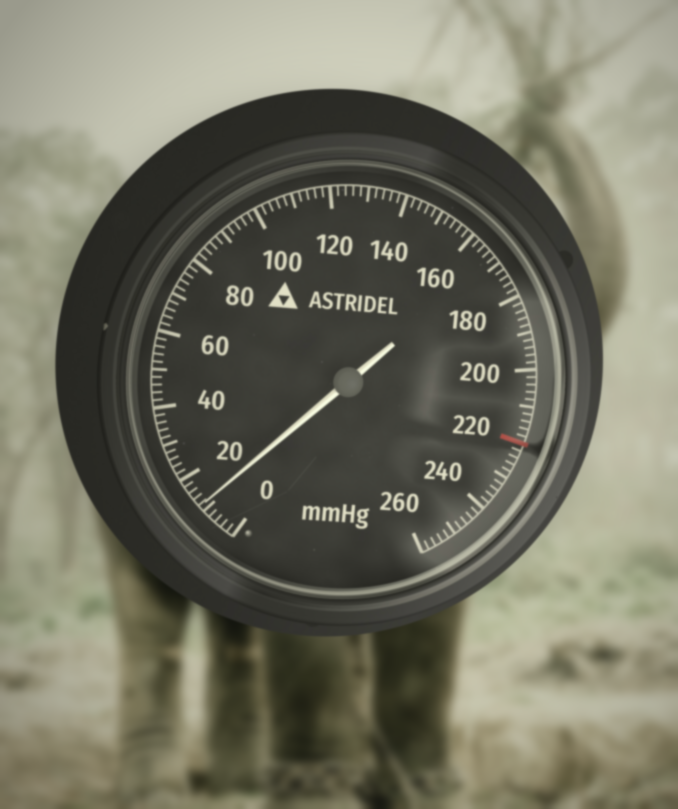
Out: value=12 unit=mmHg
